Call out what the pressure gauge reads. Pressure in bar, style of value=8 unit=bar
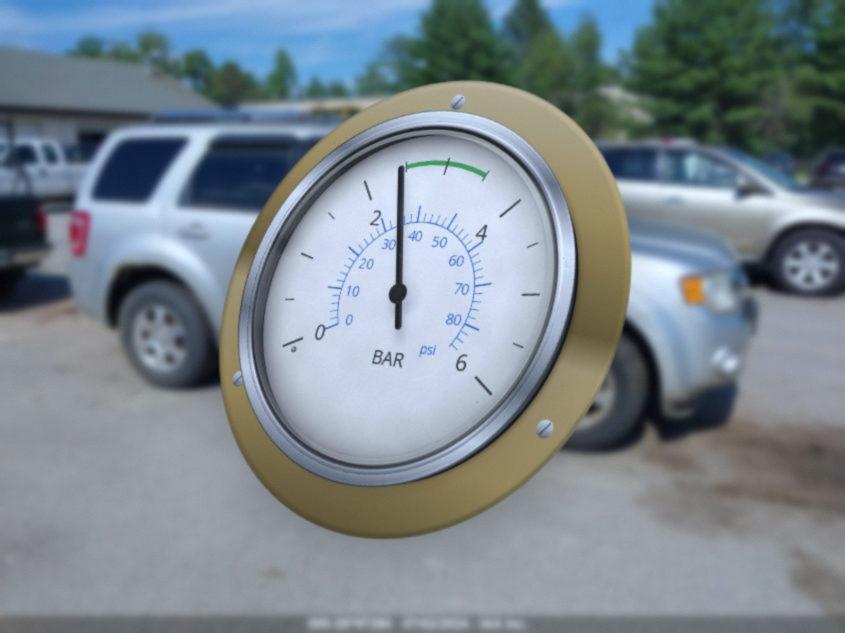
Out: value=2.5 unit=bar
